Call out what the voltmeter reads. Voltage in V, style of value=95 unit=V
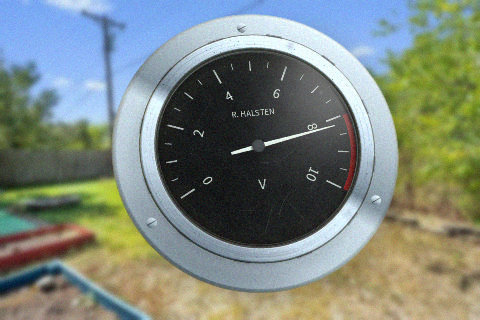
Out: value=8.25 unit=V
